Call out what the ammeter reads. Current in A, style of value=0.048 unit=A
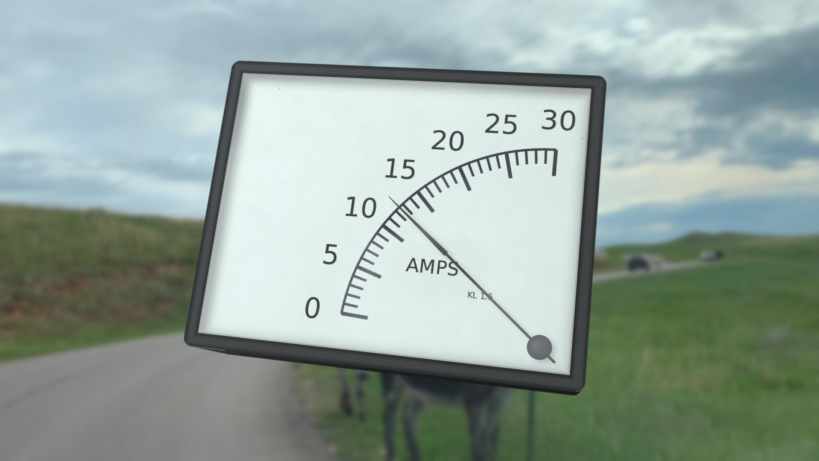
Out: value=12.5 unit=A
